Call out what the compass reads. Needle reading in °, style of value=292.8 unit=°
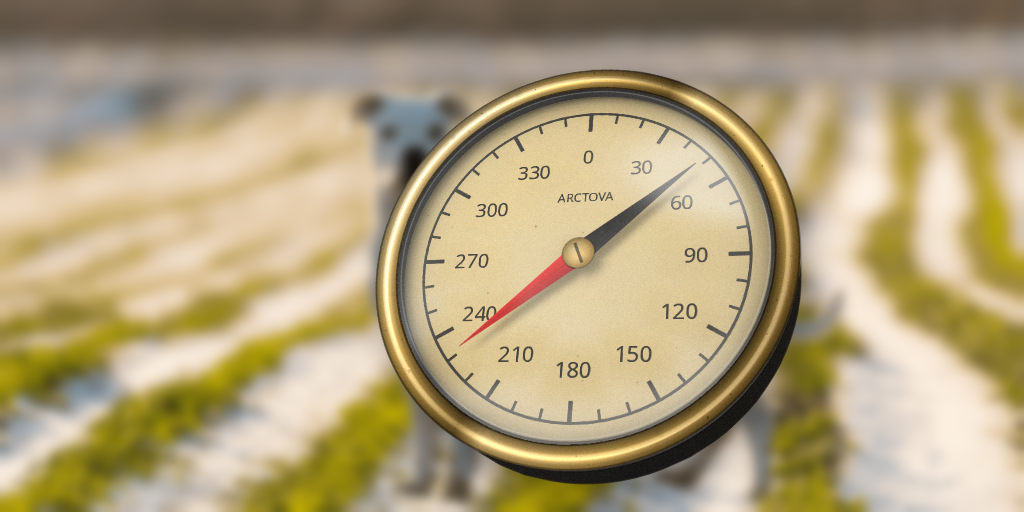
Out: value=230 unit=°
